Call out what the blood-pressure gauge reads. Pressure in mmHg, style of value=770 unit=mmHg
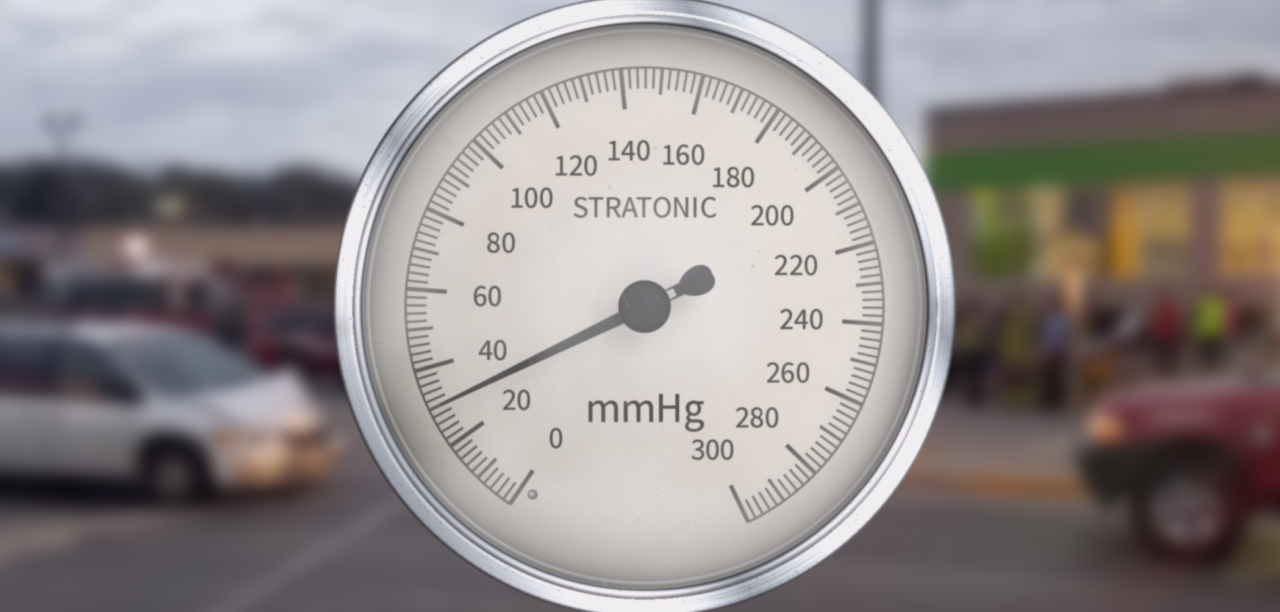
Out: value=30 unit=mmHg
